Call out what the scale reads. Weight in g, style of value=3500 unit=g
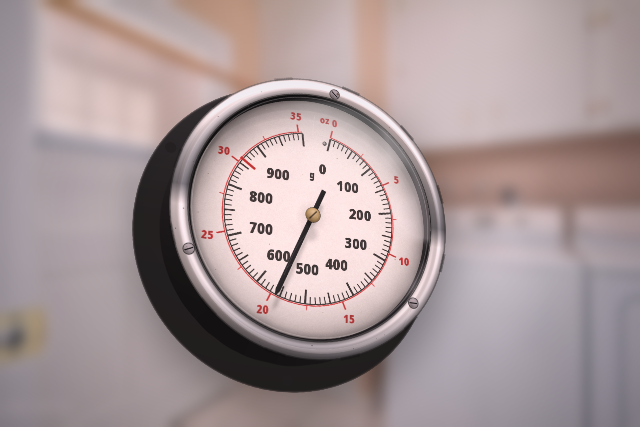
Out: value=560 unit=g
